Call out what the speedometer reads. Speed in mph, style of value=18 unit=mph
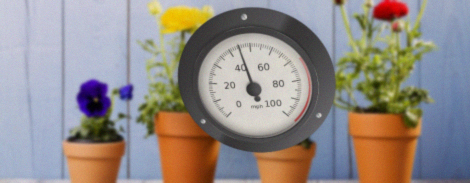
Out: value=45 unit=mph
